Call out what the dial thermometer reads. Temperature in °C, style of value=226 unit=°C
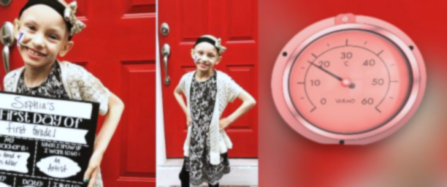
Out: value=17.5 unit=°C
